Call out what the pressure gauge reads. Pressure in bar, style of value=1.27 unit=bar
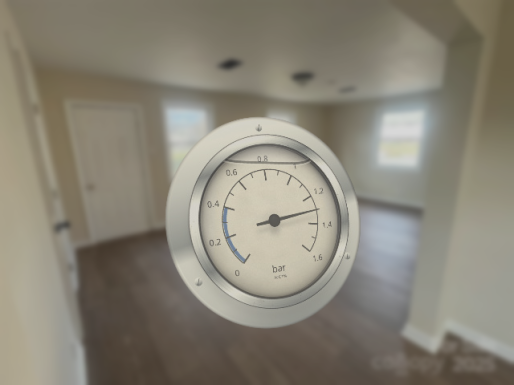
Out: value=1.3 unit=bar
